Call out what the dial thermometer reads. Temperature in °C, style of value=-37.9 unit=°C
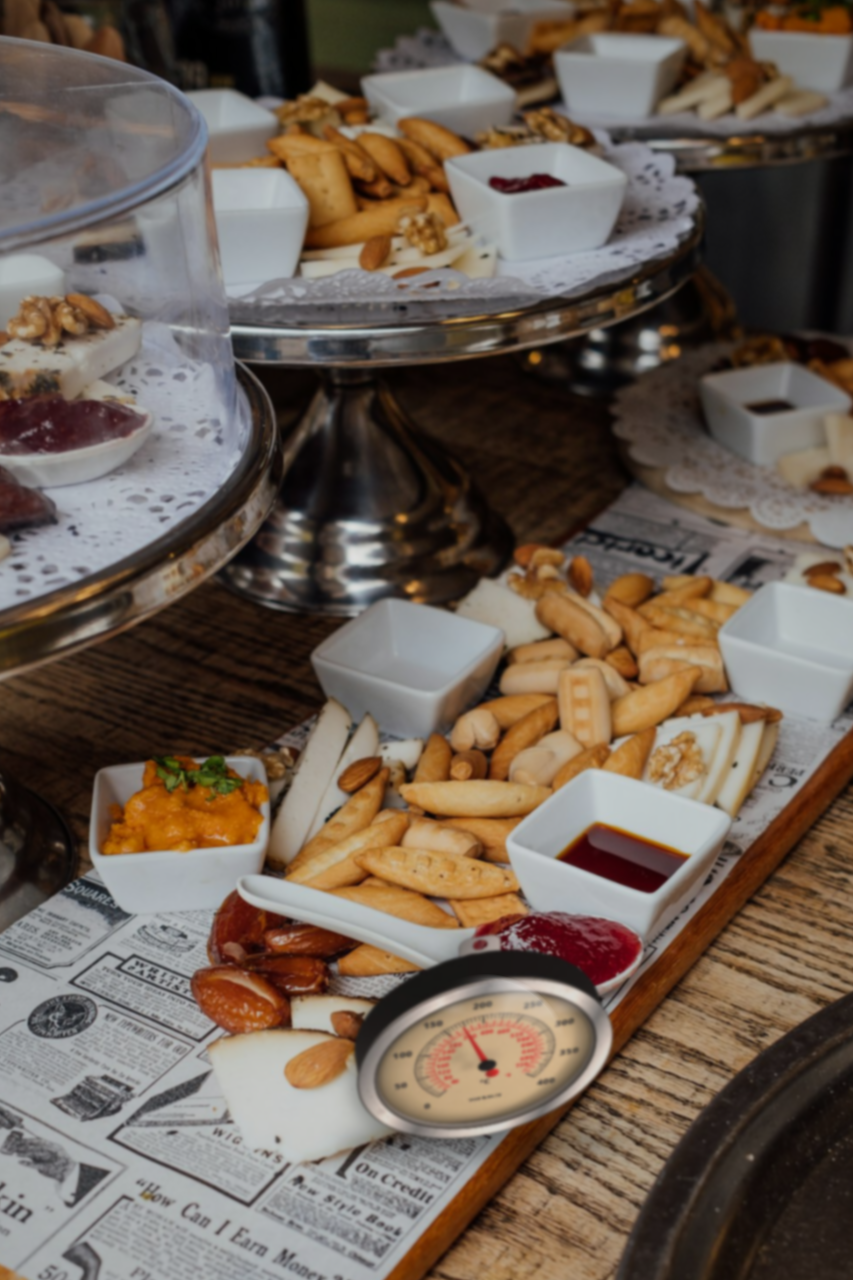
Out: value=175 unit=°C
